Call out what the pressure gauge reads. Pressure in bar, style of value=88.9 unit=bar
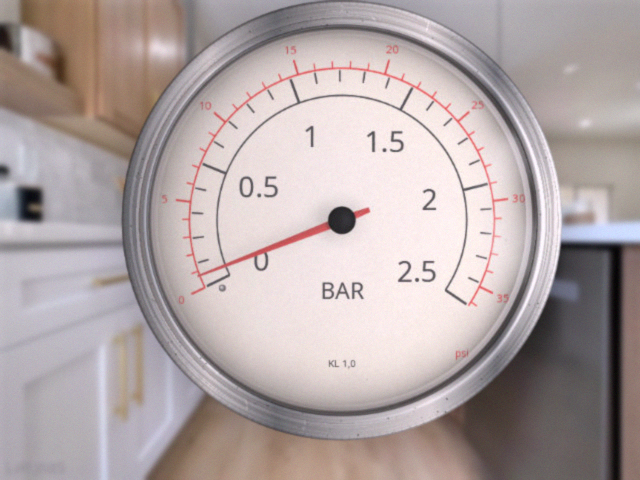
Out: value=0.05 unit=bar
